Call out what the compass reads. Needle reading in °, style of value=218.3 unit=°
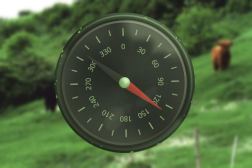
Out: value=127.5 unit=°
